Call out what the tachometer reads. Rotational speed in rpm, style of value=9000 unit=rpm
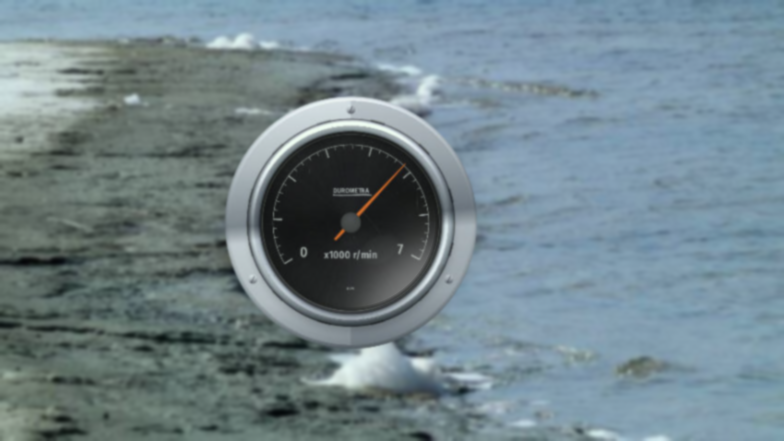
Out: value=4800 unit=rpm
